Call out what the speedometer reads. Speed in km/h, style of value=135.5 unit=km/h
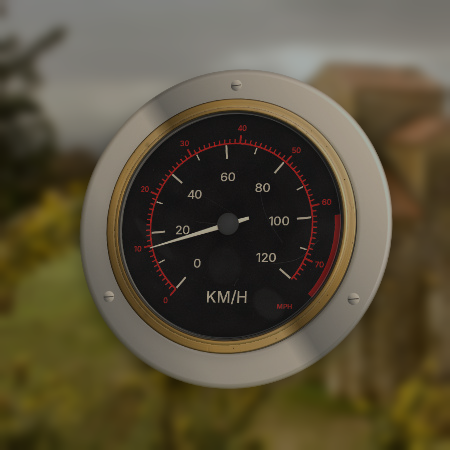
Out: value=15 unit=km/h
